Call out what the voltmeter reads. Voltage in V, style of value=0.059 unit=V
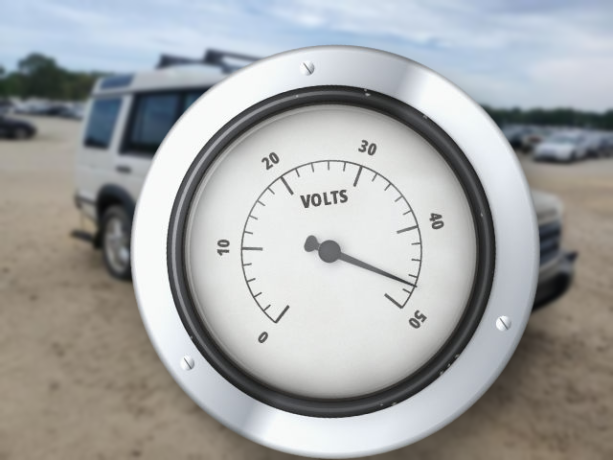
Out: value=47 unit=V
